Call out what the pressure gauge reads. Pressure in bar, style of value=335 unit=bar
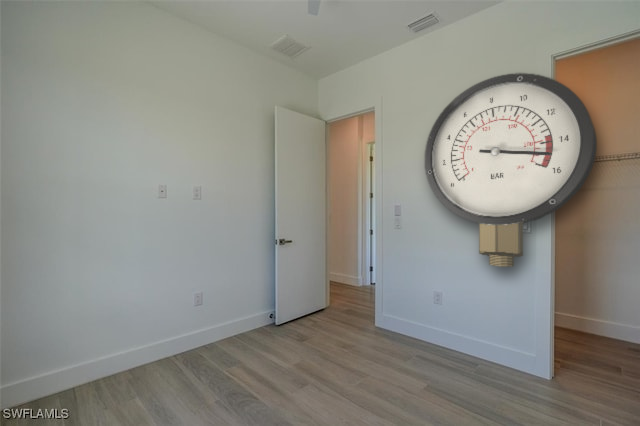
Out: value=15 unit=bar
